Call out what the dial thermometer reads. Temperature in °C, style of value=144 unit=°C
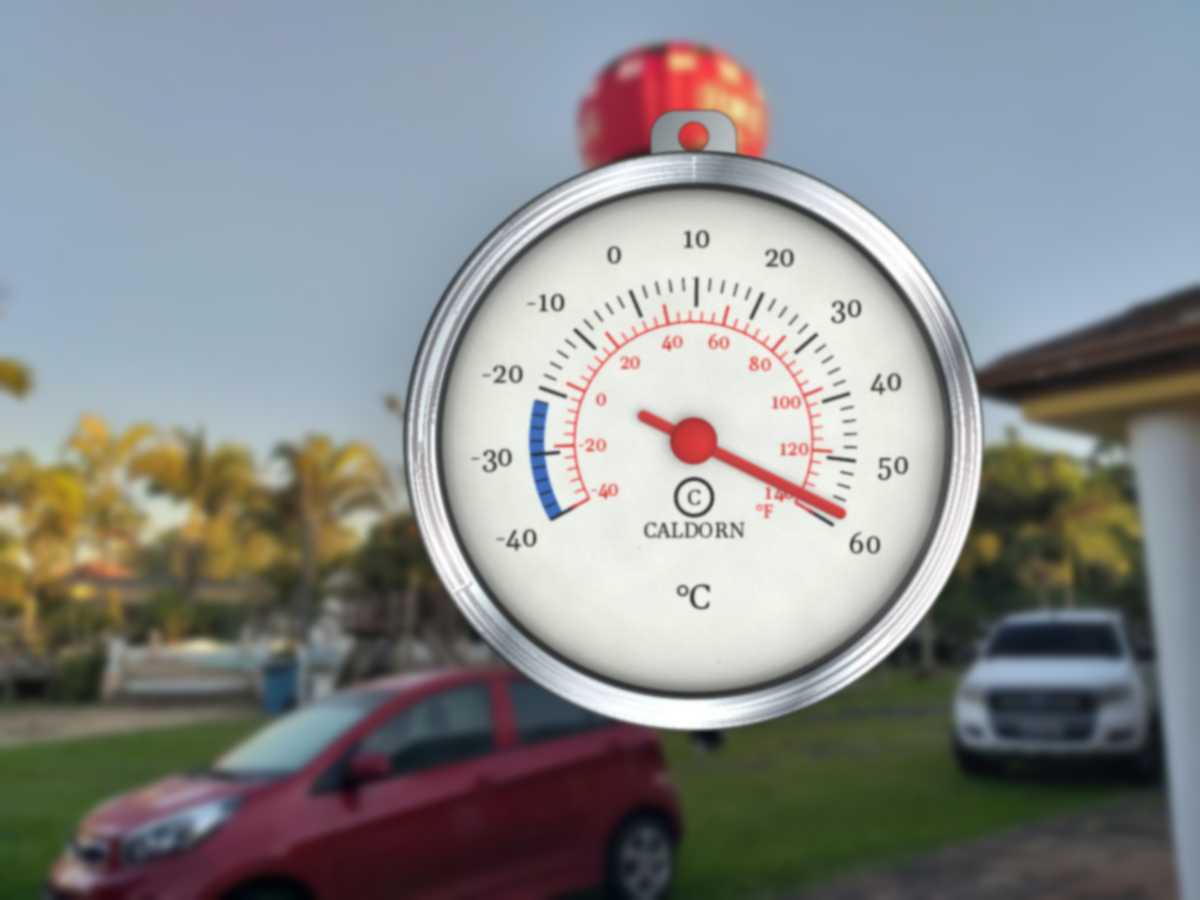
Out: value=58 unit=°C
